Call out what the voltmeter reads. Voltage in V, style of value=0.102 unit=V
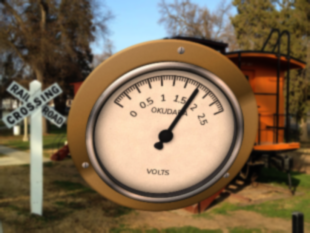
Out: value=1.75 unit=V
